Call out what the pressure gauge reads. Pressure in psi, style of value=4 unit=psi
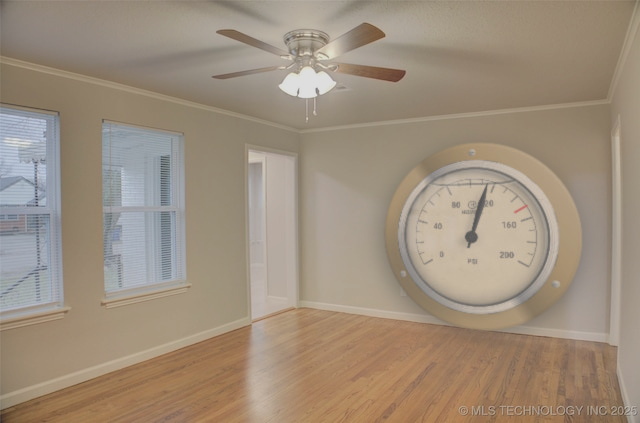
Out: value=115 unit=psi
